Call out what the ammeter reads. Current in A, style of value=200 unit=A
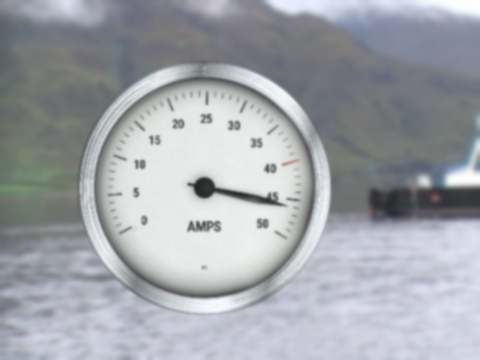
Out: value=46 unit=A
